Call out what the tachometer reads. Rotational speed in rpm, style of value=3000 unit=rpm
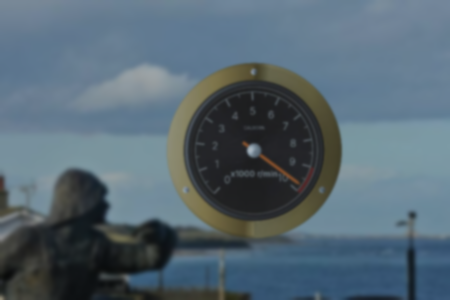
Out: value=9750 unit=rpm
